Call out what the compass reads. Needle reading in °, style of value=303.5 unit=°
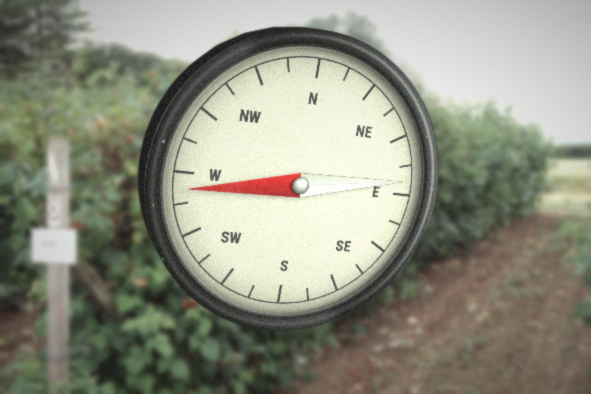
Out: value=262.5 unit=°
